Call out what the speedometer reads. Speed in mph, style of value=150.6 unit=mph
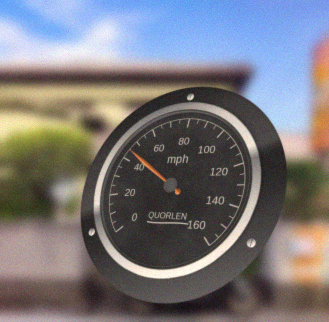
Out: value=45 unit=mph
